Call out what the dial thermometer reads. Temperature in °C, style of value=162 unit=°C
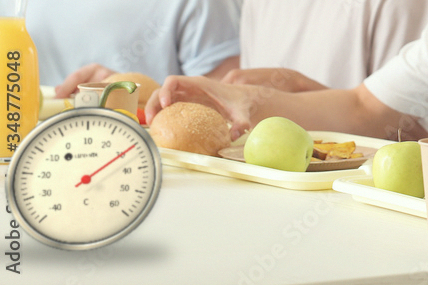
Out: value=30 unit=°C
